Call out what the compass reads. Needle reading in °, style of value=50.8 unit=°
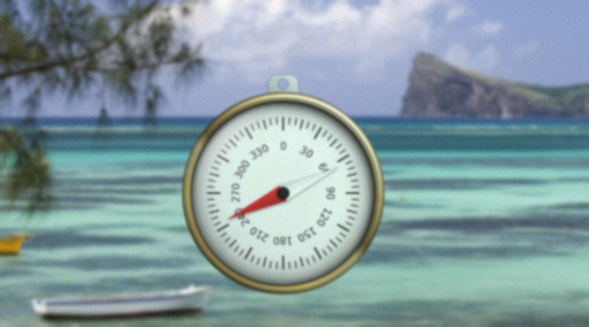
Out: value=245 unit=°
